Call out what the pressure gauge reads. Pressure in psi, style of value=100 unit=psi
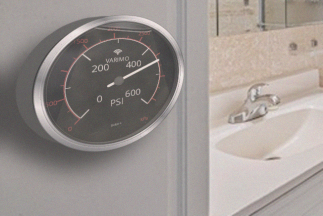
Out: value=450 unit=psi
